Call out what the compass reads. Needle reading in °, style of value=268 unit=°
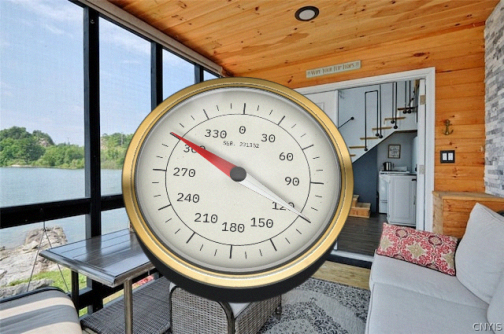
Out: value=300 unit=°
